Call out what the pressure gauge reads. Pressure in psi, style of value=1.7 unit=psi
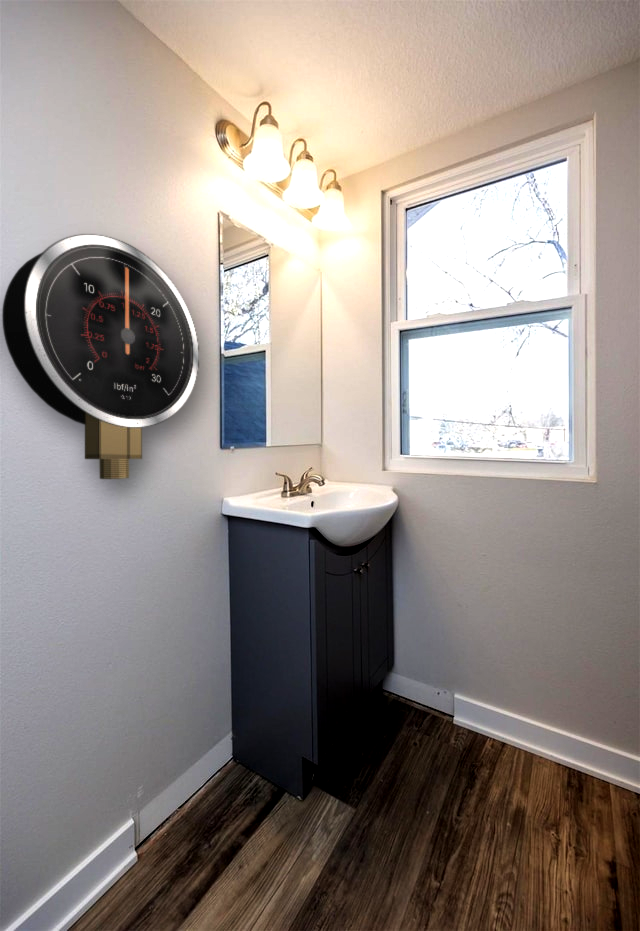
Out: value=15 unit=psi
